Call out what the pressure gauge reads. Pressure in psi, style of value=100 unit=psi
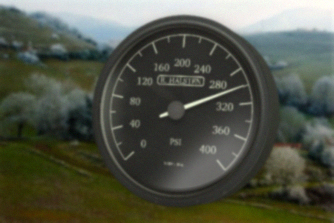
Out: value=300 unit=psi
